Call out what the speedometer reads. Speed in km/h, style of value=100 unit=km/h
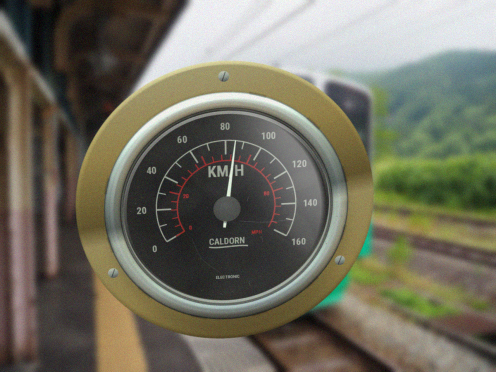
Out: value=85 unit=km/h
